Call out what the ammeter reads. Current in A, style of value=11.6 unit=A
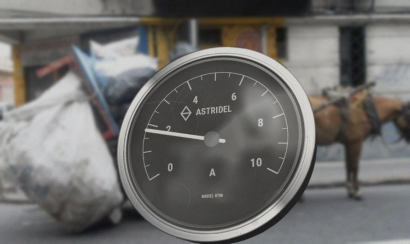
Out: value=1.75 unit=A
